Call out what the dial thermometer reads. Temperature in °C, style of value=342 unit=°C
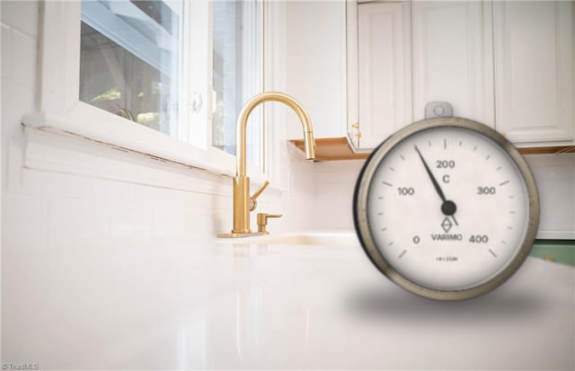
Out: value=160 unit=°C
